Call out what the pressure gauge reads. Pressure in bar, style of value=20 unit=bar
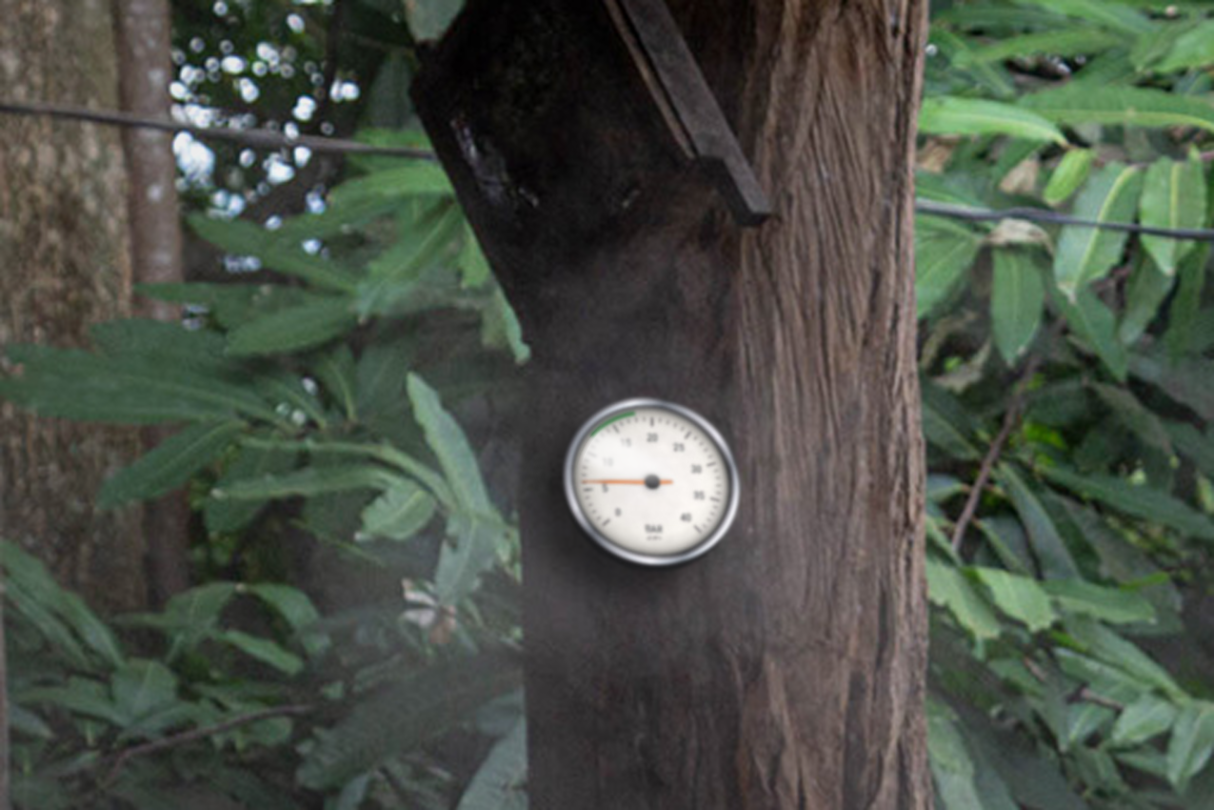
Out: value=6 unit=bar
